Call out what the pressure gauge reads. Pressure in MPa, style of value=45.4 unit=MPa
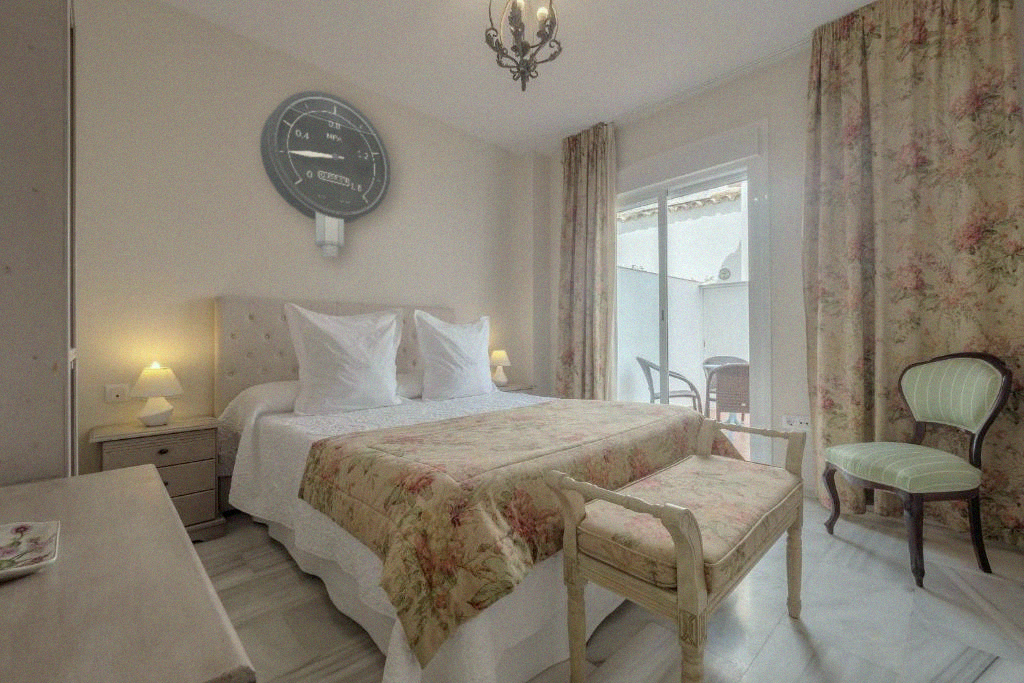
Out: value=0.2 unit=MPa
